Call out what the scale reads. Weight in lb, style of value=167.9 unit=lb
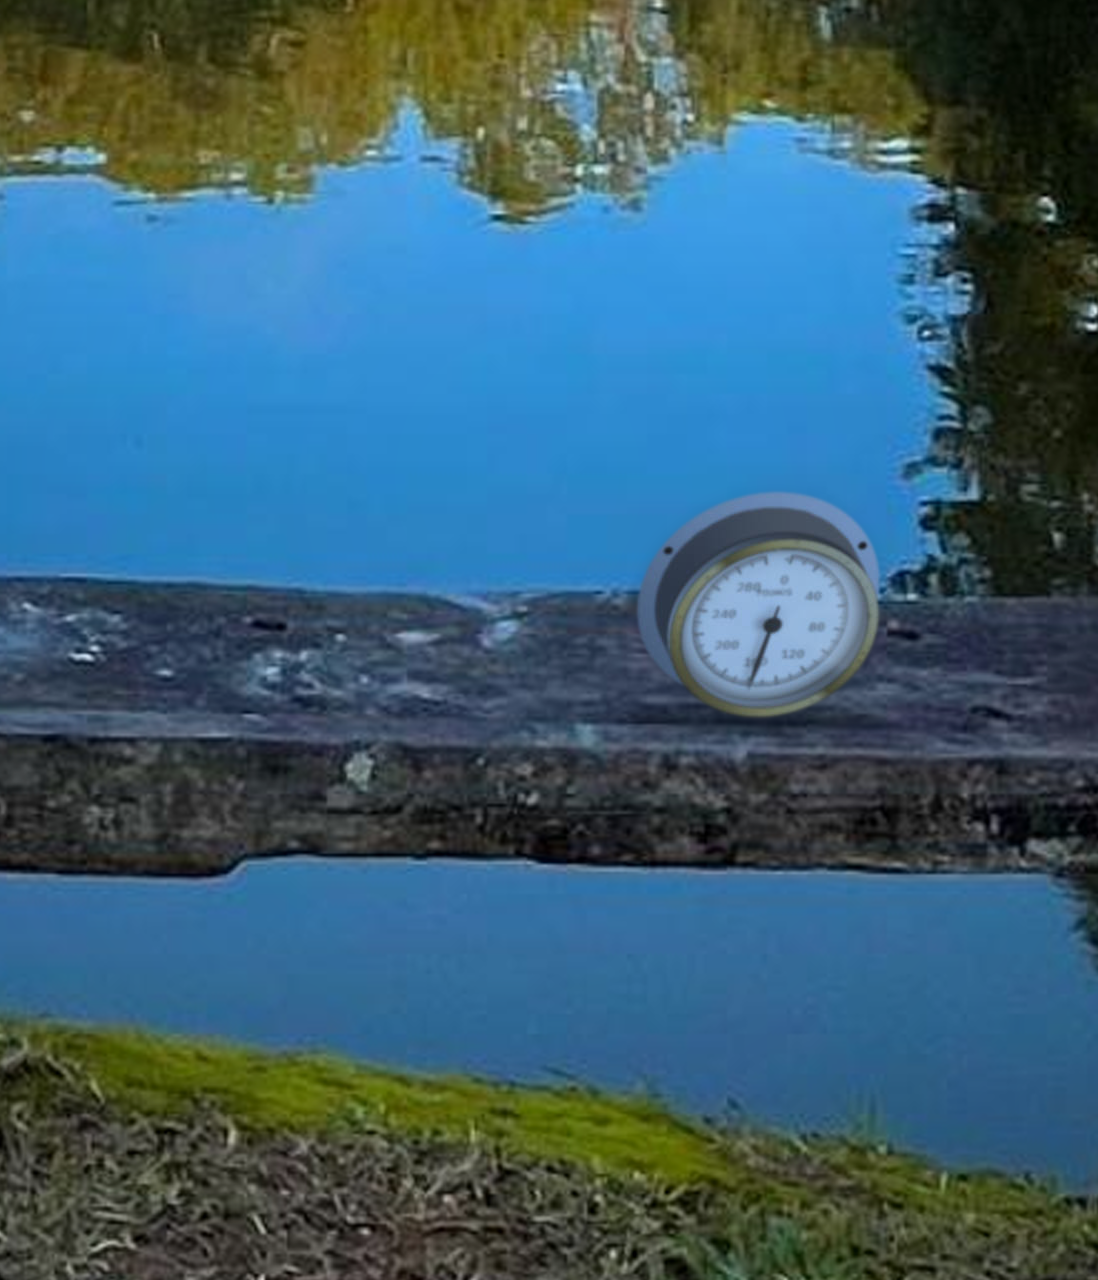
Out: value=160 unit=lb
